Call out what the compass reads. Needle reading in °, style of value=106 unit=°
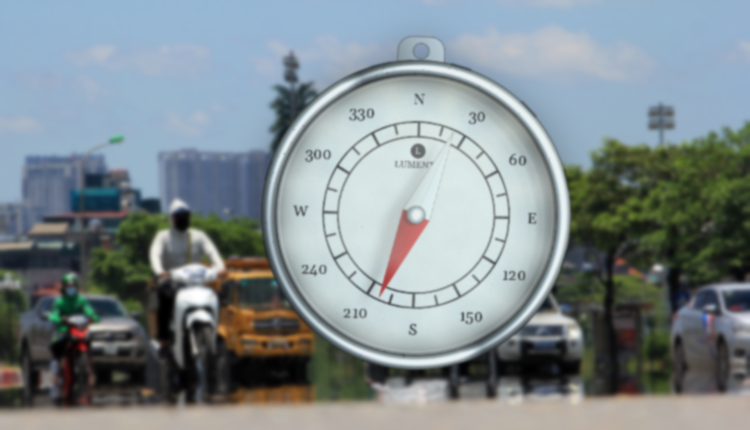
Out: value=202.5 unit=°
